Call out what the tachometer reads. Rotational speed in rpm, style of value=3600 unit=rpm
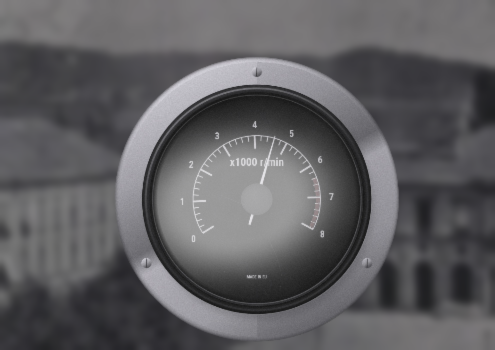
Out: value=4600 unit=rpm
